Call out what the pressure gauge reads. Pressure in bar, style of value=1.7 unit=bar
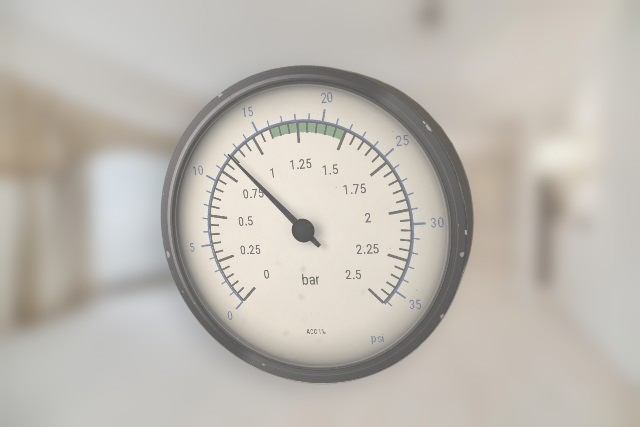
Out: value=0.85 unit=bar
